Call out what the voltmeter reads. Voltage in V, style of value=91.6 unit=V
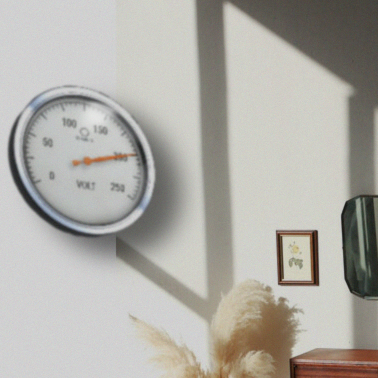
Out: value=200 unit=V
